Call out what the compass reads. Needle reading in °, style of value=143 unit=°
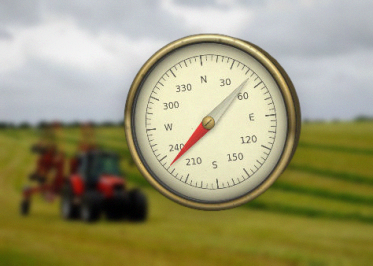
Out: value=230 unit=°
